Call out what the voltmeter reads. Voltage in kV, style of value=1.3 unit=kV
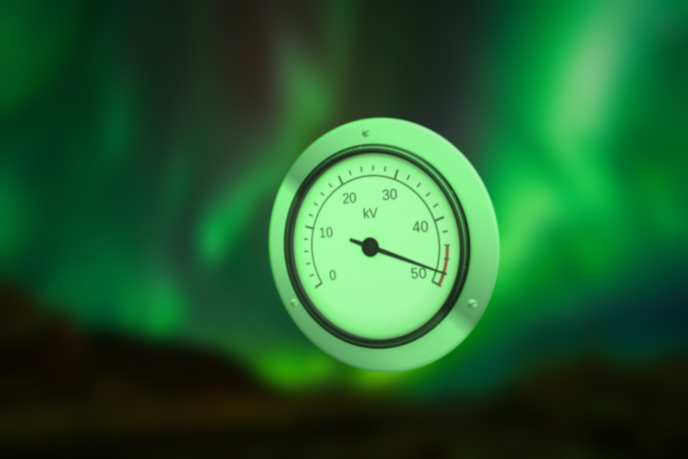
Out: value=48 unit=kV
